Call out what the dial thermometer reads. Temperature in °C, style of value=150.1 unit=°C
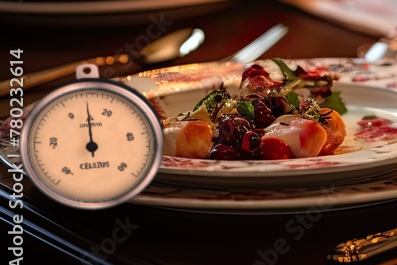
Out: value=10 unit=°C
